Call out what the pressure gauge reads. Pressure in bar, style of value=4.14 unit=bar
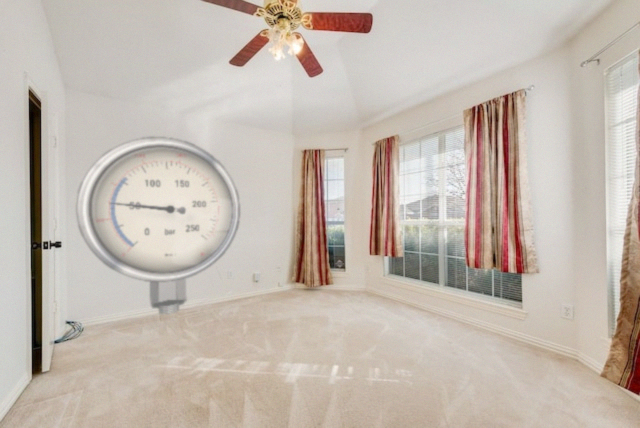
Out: value=50 unit=bar
